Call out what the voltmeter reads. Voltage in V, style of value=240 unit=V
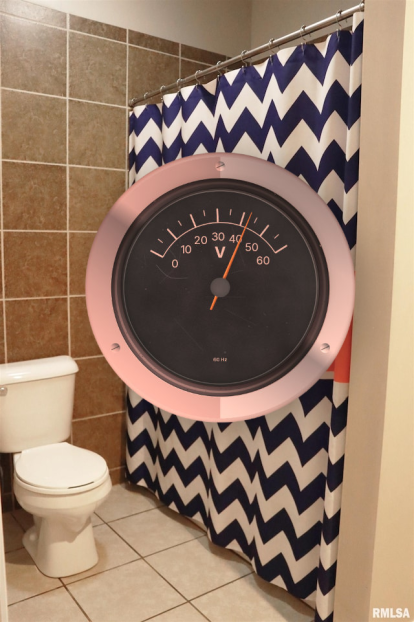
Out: value=42.5 unit=V
